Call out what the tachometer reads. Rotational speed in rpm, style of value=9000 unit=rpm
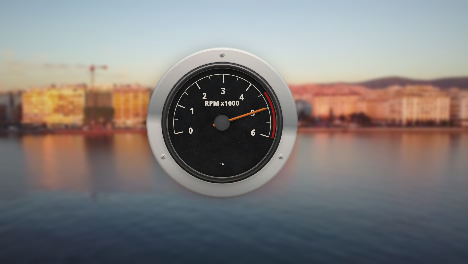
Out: value=5000 unit=rpm
